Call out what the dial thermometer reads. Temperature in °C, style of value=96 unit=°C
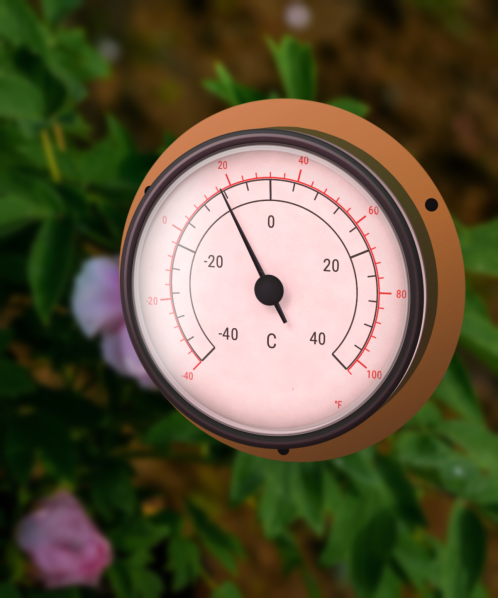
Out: value=-8 unit=°C
